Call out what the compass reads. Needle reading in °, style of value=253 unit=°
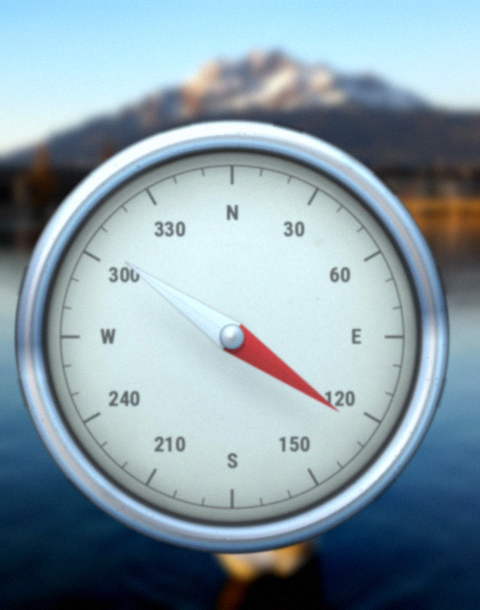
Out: value=125 unit=°
